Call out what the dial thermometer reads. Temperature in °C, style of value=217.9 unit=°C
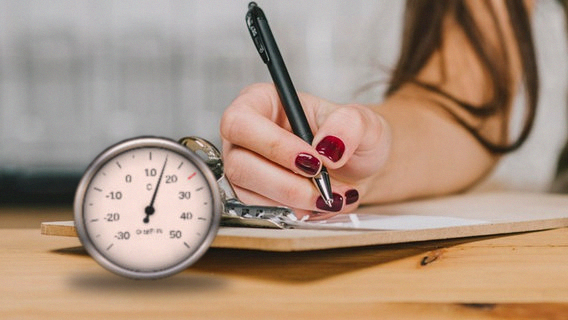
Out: value=15 unit=°C
